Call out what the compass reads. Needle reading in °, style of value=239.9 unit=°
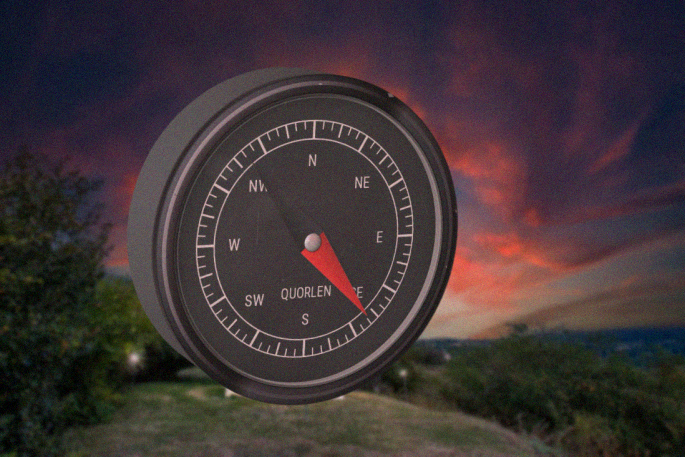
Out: value=140 unit=°
